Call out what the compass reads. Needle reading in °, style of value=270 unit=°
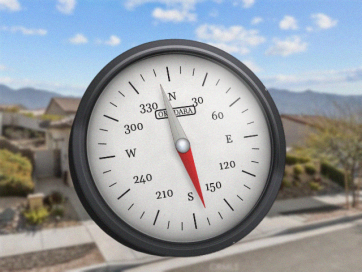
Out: value=170 unit=°
